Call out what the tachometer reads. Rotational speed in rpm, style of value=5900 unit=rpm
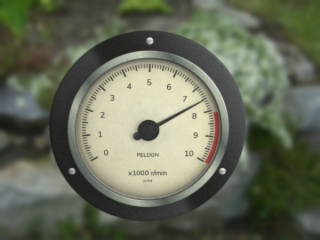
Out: value=7500 unit=rpm
